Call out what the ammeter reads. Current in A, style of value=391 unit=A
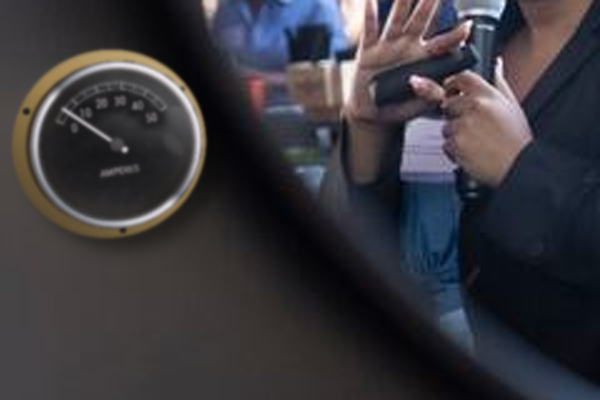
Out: value=5 unit=A
